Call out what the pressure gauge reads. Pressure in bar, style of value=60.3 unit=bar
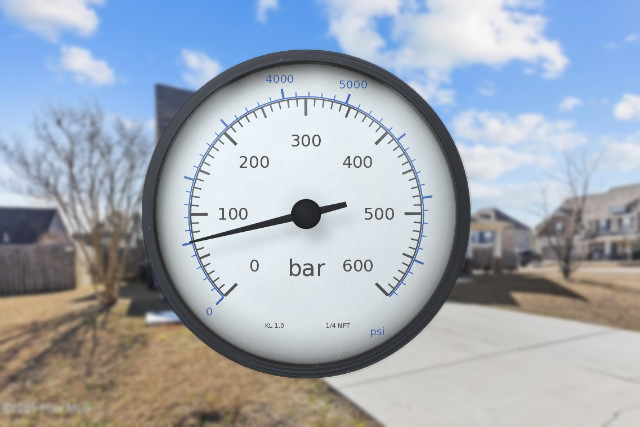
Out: value=70 unit=bar
